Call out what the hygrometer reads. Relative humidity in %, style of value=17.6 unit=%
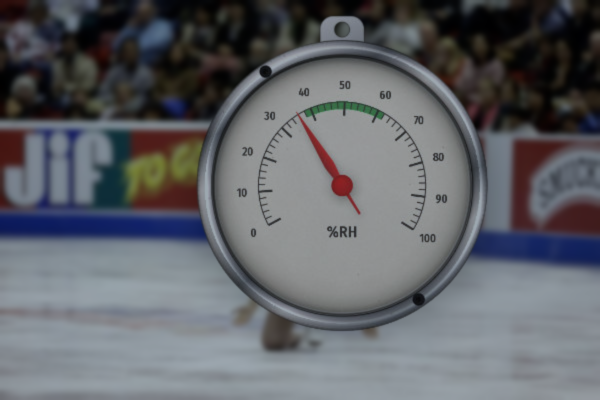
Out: value=36 unit=%
